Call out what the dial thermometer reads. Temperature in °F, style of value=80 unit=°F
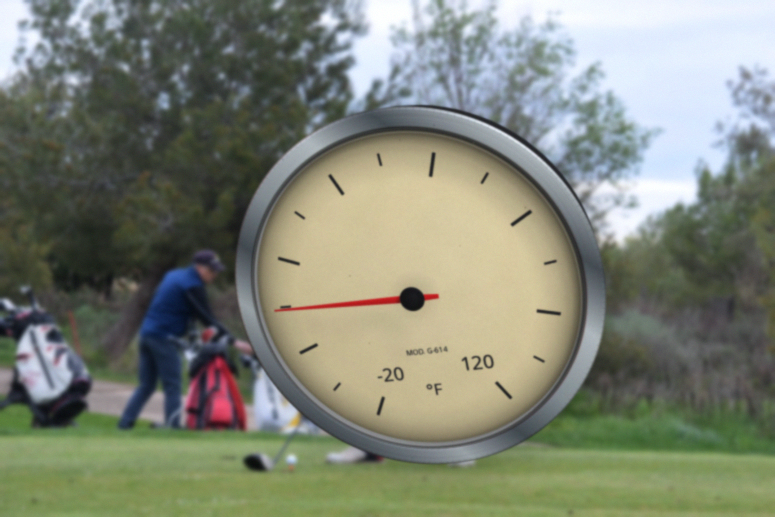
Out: value=10 unit=°F
